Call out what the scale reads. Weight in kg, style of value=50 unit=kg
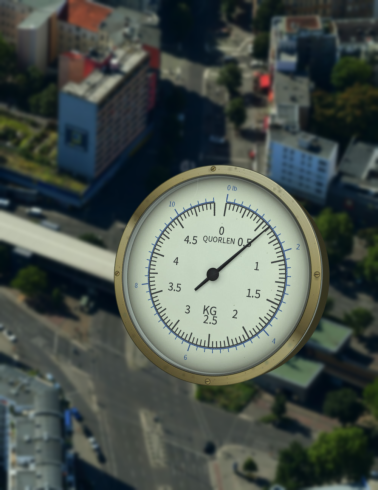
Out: value=0.6 unit=kg
